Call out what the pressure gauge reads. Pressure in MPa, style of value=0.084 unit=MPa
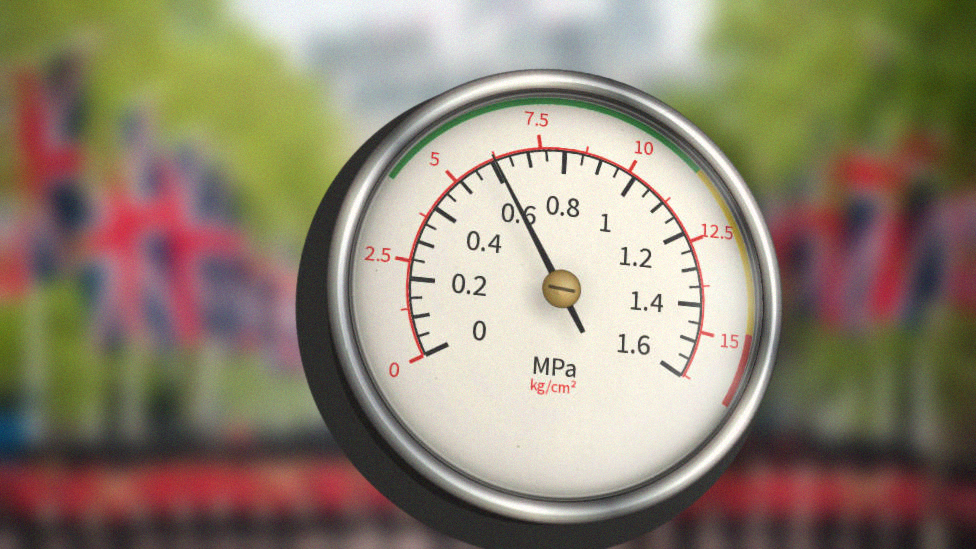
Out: value=0.6 unit=MPa
